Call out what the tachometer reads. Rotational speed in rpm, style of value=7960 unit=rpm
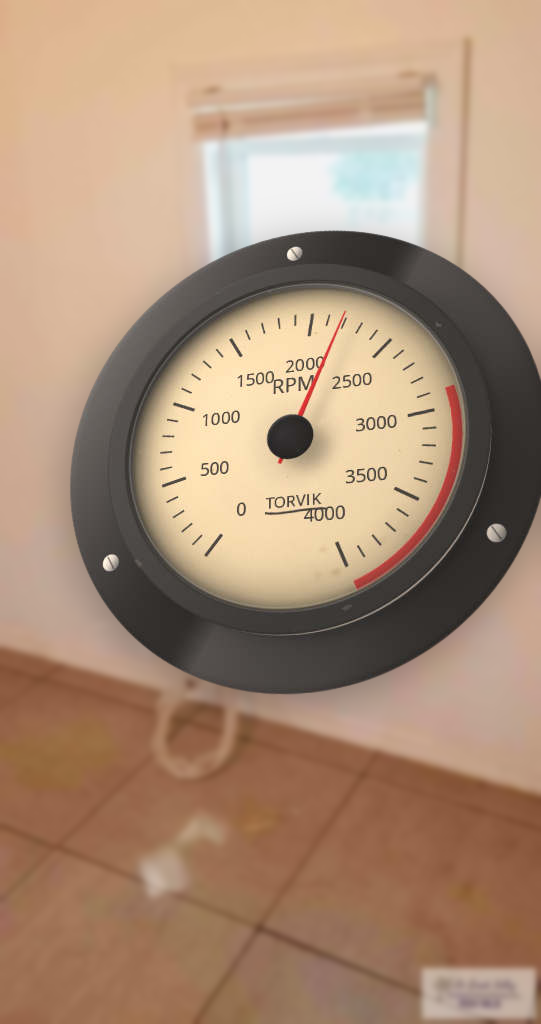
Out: value=2200 unit=rpm
